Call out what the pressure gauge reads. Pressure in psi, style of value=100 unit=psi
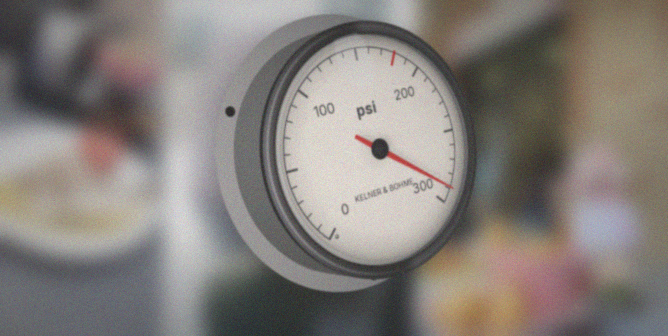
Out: value=290 unit=psi
